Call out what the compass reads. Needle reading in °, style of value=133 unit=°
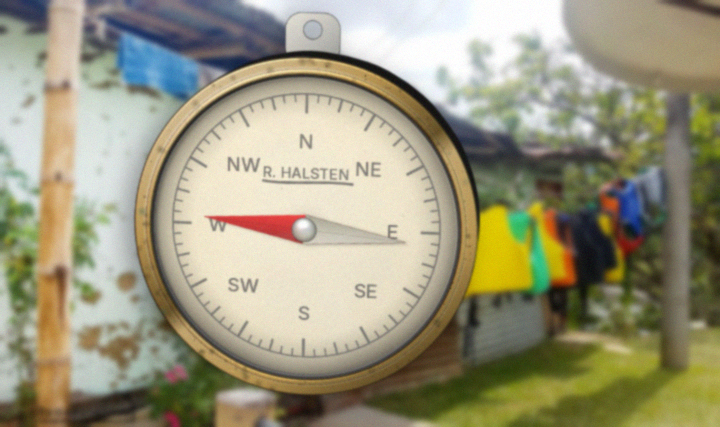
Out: value=275 unit=°
